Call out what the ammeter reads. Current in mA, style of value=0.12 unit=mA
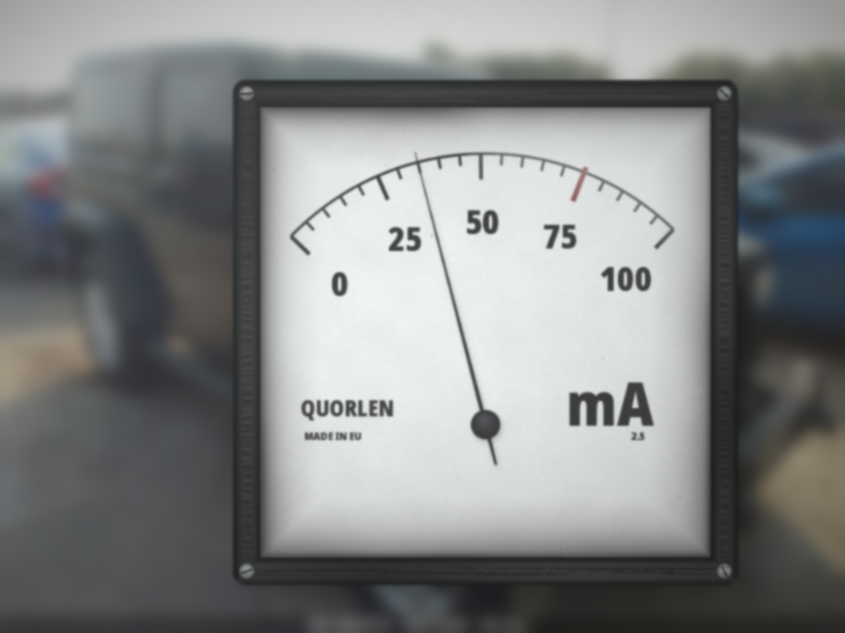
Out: value=35 unit=mA
